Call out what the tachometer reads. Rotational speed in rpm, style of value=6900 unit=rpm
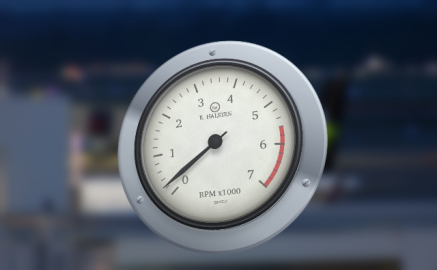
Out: value=200 unit=rpm
